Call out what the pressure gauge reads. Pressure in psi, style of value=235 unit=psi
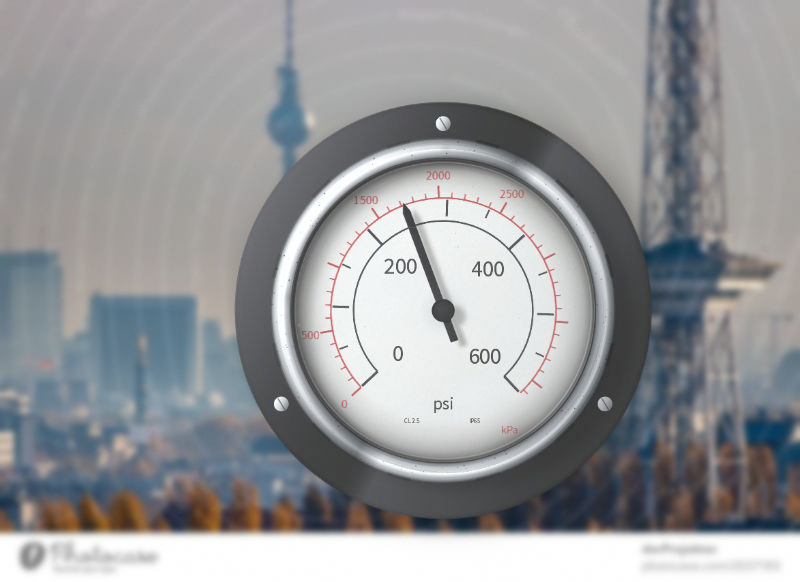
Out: value=250 unit=psi
